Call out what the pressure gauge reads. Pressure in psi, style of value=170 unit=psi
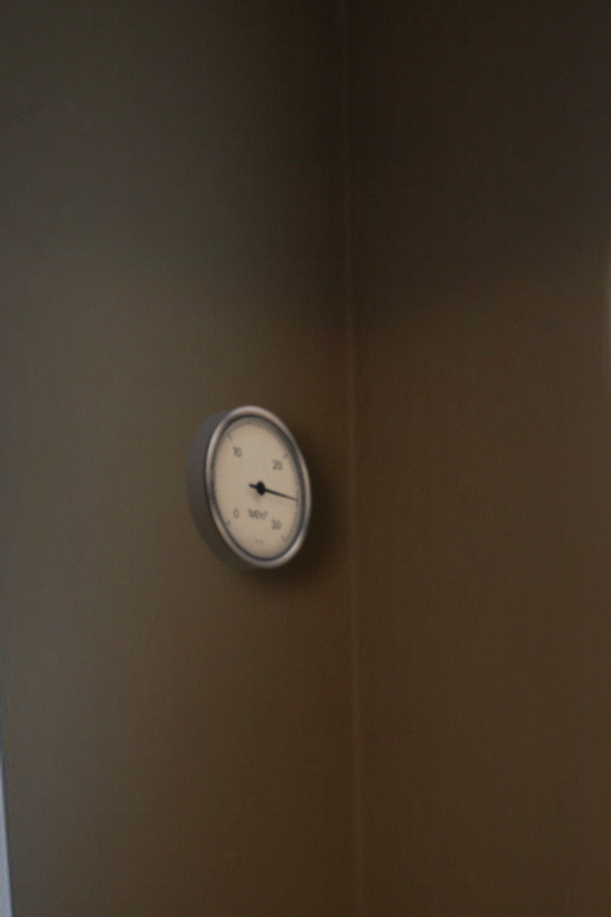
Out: value=25 unit=psi
